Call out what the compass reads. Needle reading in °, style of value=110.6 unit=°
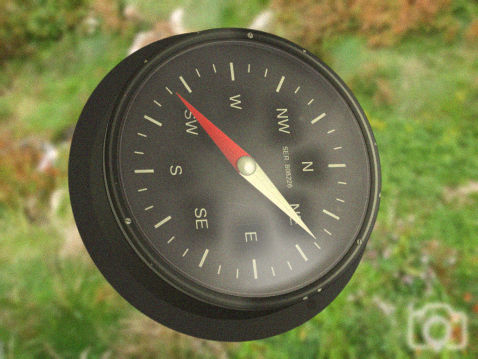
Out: value=230 unit=°
